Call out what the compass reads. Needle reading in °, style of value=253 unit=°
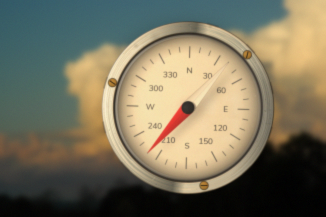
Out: value=220 unit=°
